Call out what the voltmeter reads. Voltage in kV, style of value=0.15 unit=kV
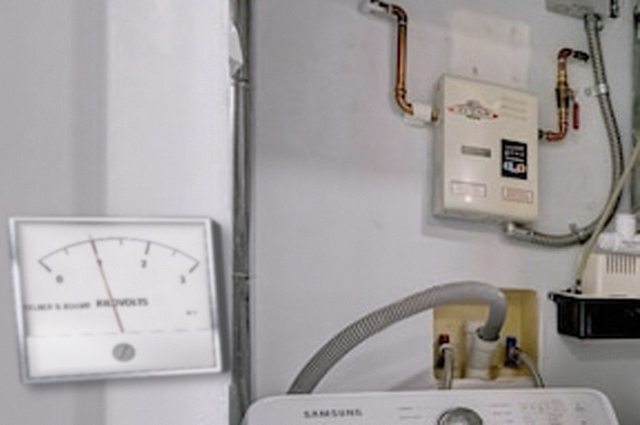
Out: value=1 unit=kV
